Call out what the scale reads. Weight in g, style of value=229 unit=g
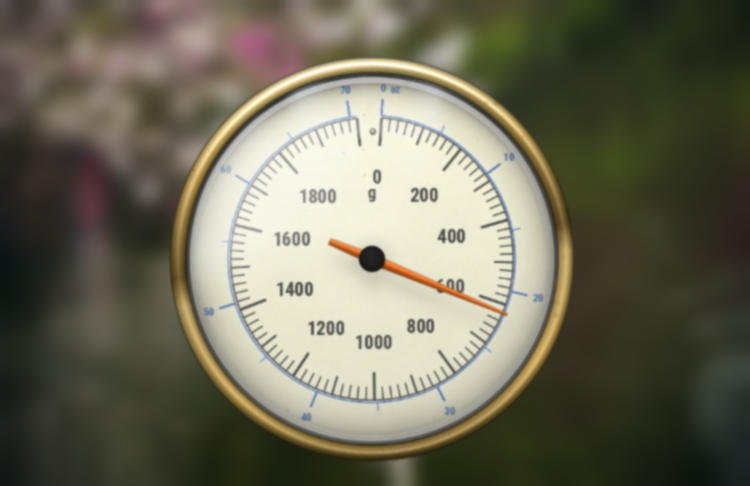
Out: value=620 unit=g
